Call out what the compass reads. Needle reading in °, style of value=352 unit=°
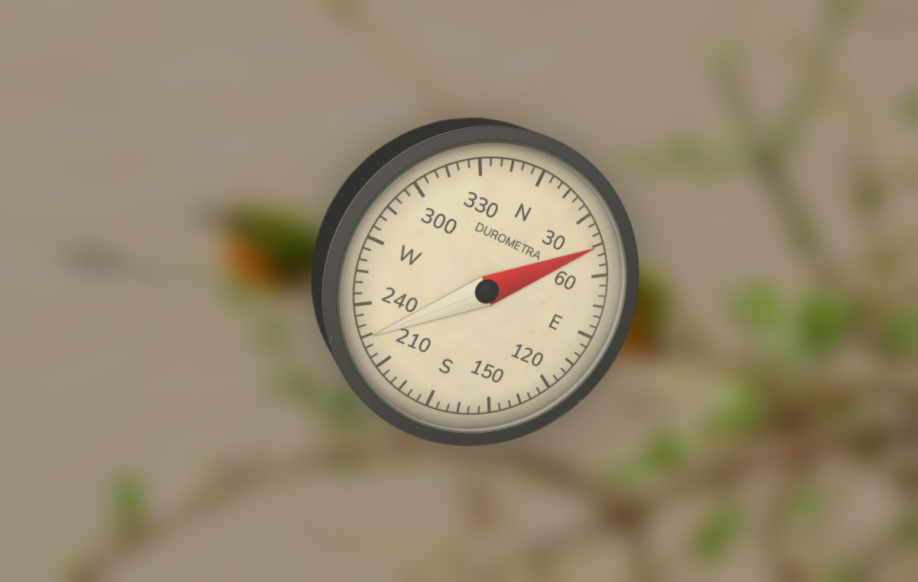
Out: value=45 unit=°
